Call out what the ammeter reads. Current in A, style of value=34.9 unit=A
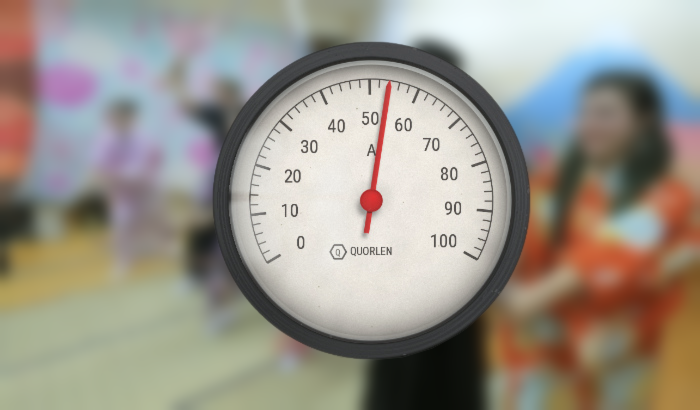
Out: value=54 unit=A
